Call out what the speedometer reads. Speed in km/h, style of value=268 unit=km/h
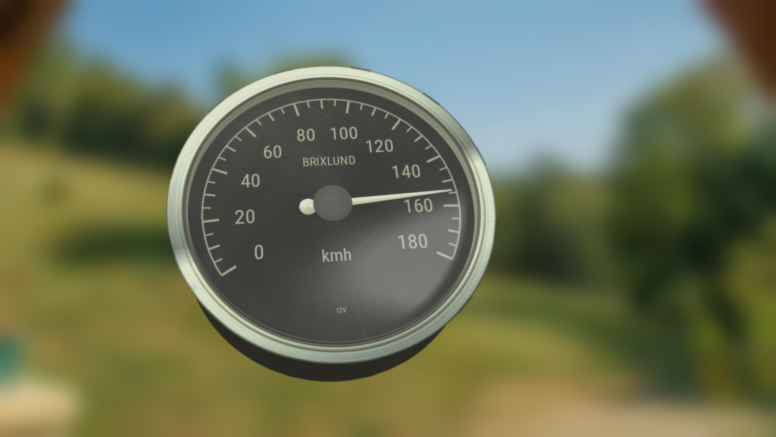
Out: value=155 unit=km/h
